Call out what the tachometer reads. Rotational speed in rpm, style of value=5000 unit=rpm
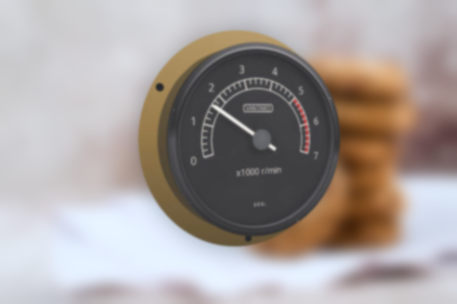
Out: value=1600 unit=rpm
